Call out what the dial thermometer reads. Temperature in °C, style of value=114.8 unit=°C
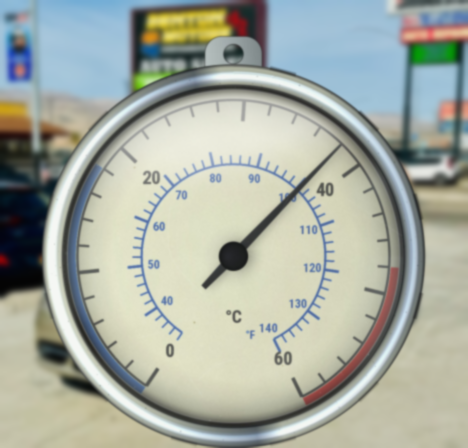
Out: value=38 unit=°C
